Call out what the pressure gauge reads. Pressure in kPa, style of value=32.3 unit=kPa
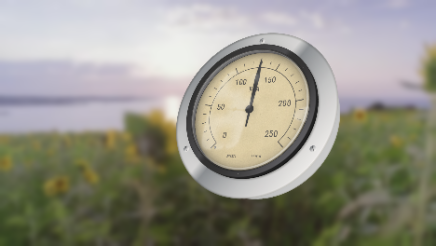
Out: value=130 unit=kPa
